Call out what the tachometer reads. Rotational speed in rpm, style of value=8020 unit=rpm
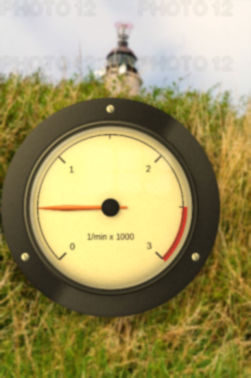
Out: value=500 unit=rpm
